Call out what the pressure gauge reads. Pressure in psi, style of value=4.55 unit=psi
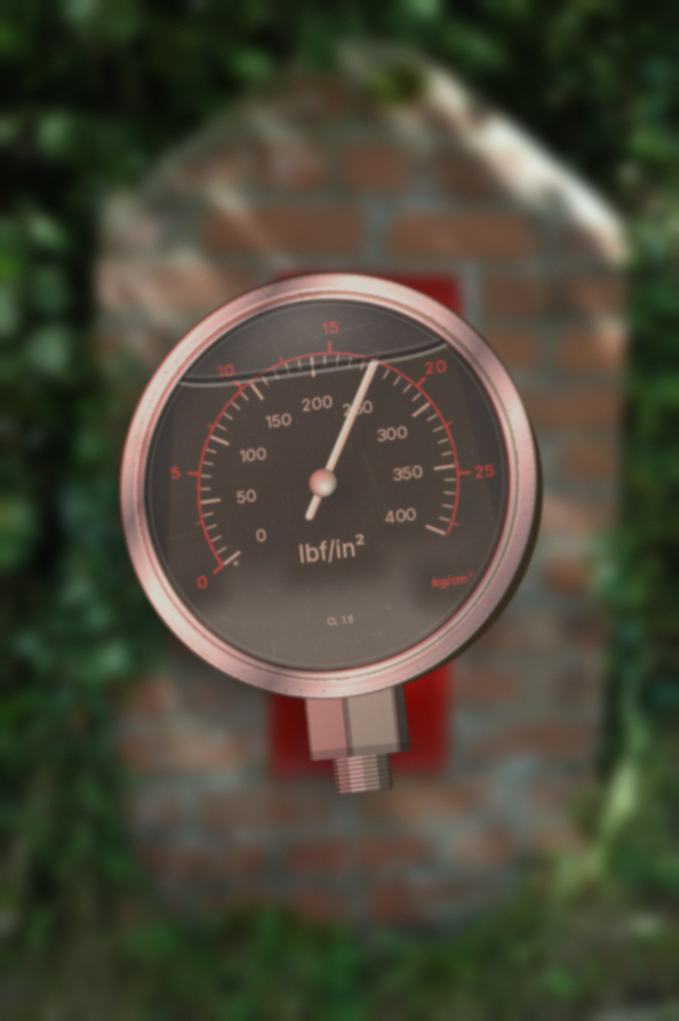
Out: value=250 unit=psi
